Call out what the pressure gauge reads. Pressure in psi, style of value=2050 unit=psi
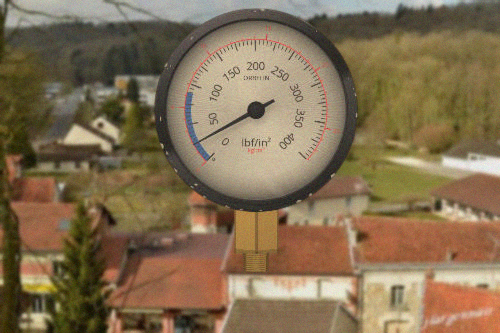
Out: value=25 unit=psi
